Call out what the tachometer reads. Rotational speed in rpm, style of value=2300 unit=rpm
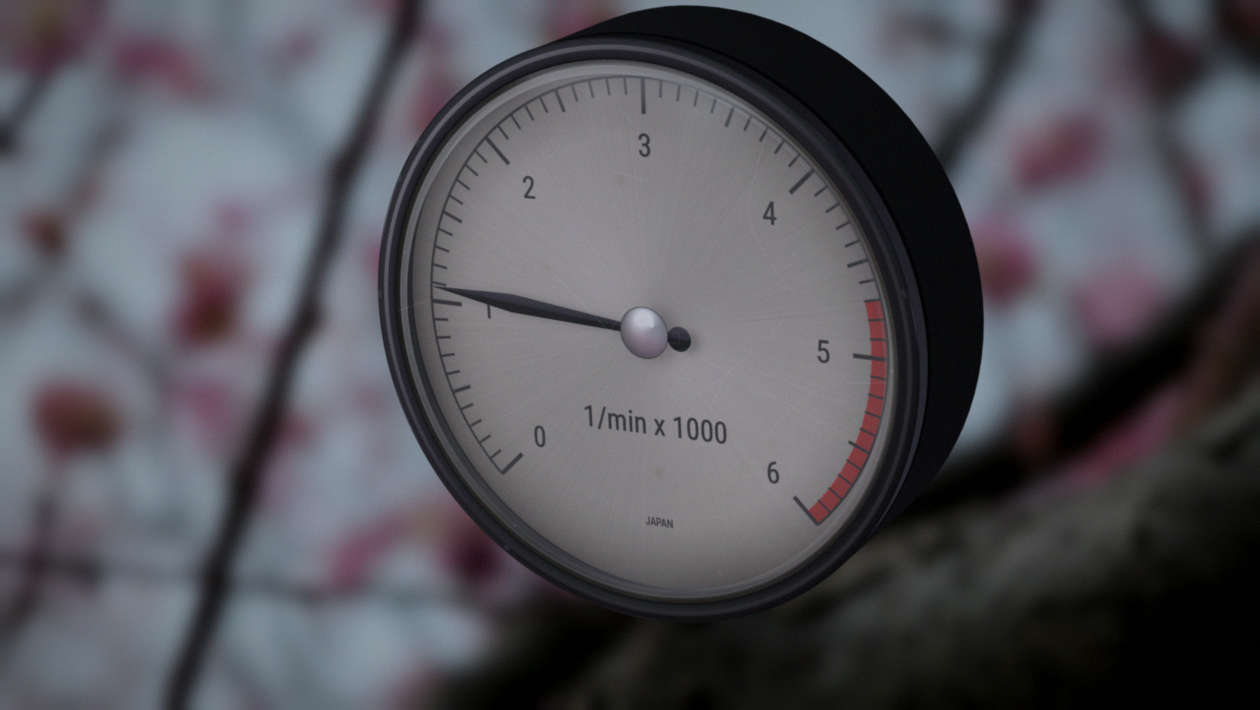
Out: value=1100 unit=rpm
